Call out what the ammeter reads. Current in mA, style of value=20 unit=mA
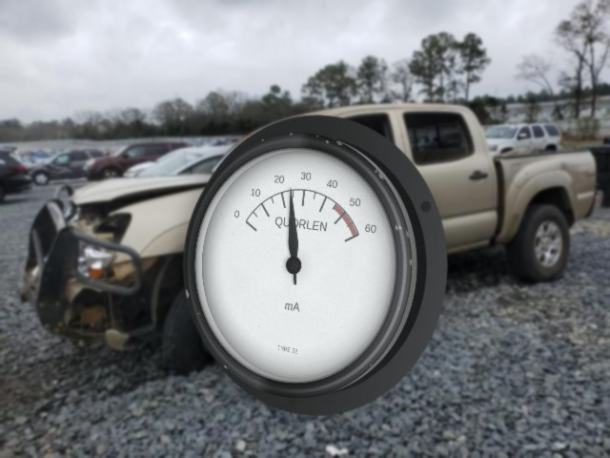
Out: value=25 unit=mA
